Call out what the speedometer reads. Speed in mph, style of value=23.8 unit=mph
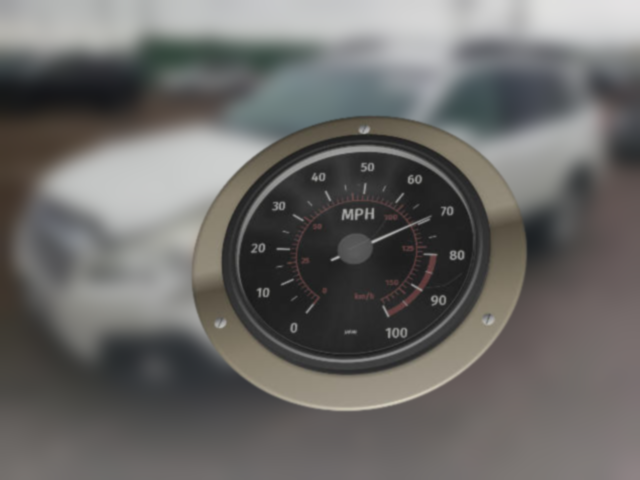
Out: value=70 unit=mph
